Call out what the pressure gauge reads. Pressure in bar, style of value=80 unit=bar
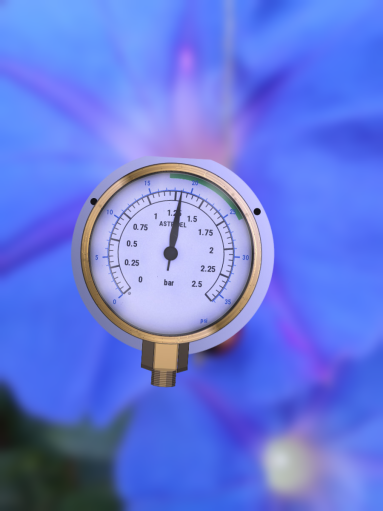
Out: value=1.3 unit=bar
